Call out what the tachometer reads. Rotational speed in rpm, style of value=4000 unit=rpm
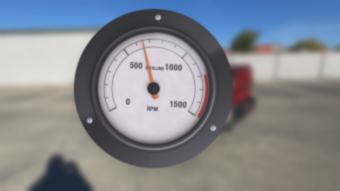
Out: value=650 unit=rpm
